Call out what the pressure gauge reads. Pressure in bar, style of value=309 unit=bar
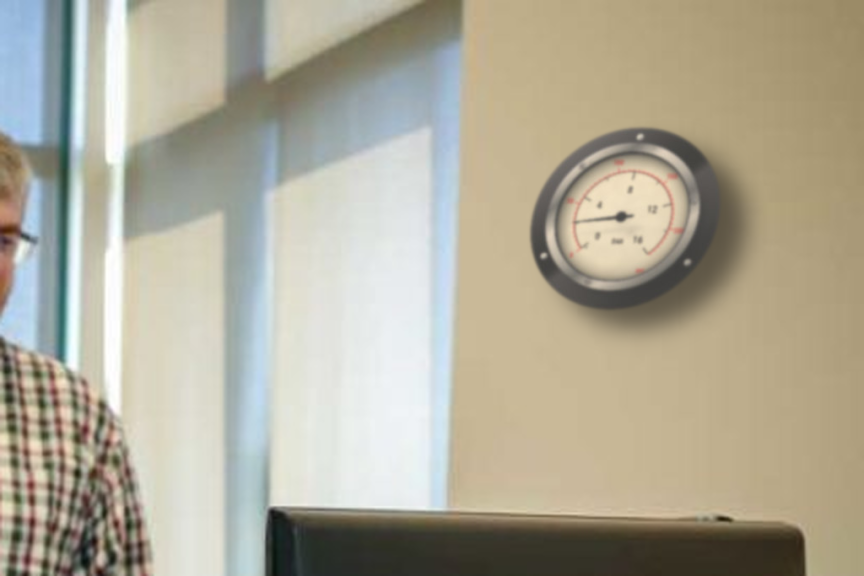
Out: value=2 unit=bar
